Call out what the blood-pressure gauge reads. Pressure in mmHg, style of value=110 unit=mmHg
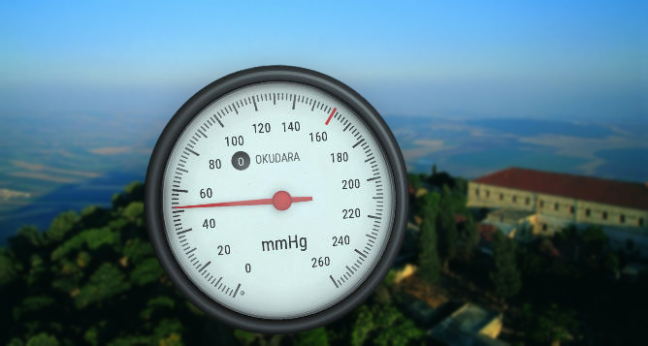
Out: value=52 unit=mmHg
